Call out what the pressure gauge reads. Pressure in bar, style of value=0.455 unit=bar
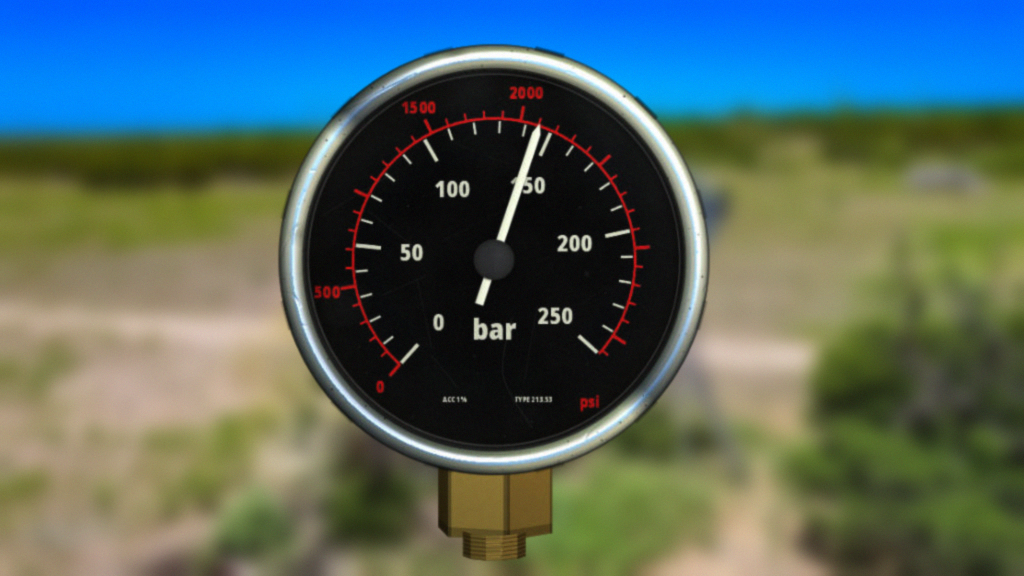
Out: value=145 unit=bar
